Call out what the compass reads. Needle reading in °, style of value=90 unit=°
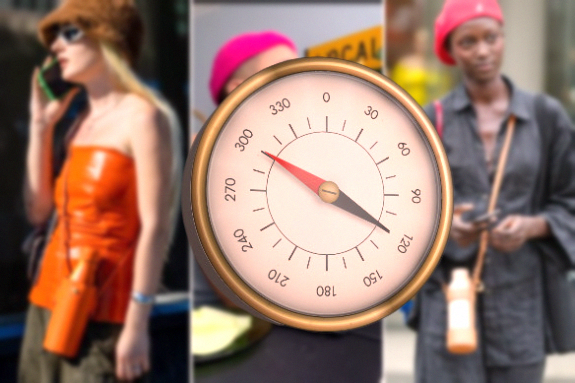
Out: value=300 unit=°
